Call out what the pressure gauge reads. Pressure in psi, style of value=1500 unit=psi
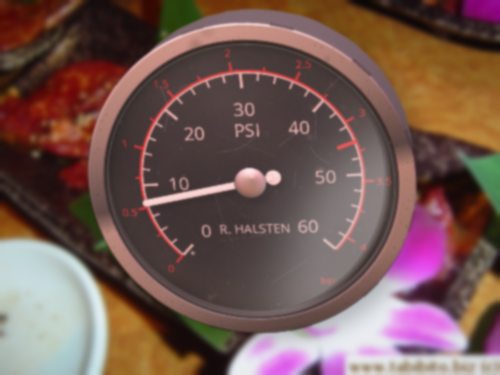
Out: value=8 unit=psi
